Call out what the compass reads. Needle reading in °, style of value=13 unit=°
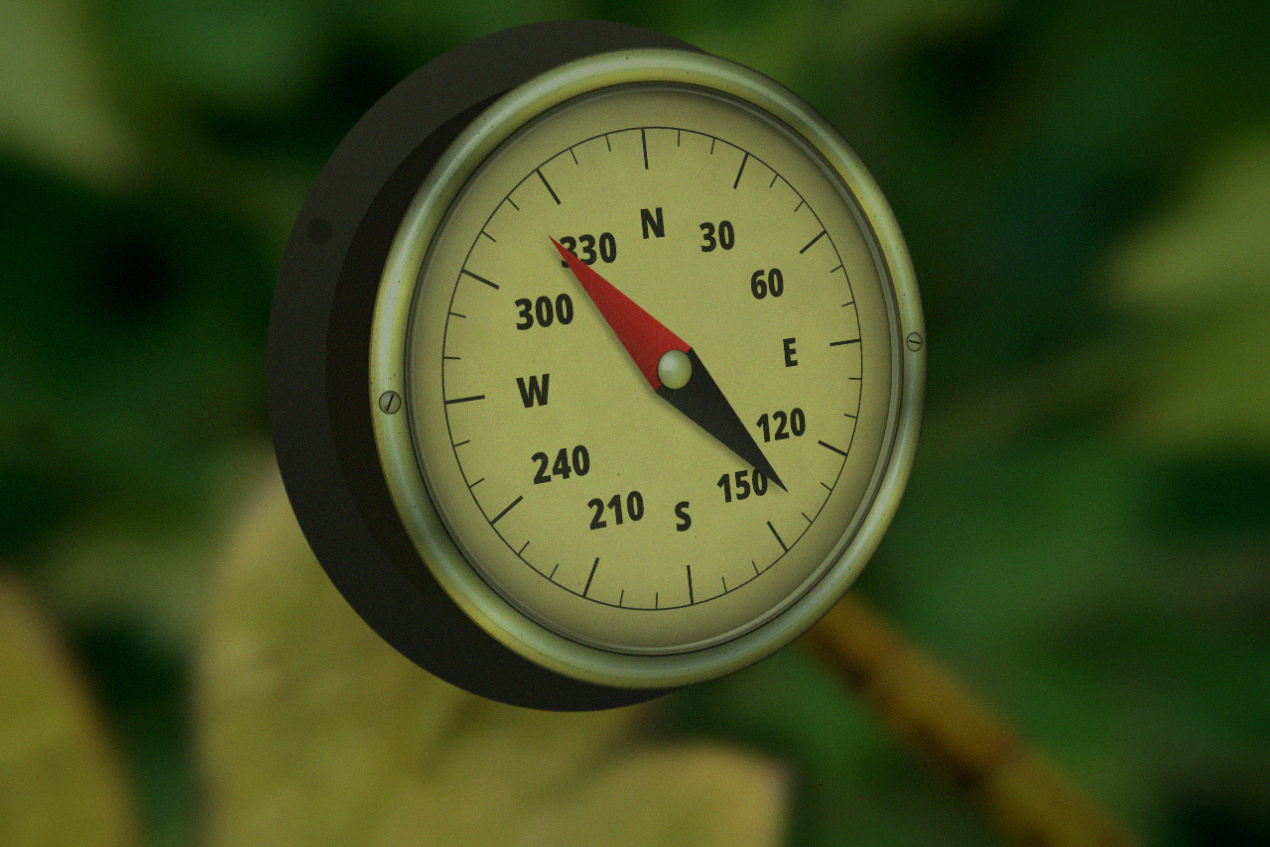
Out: value=320 unit=°
